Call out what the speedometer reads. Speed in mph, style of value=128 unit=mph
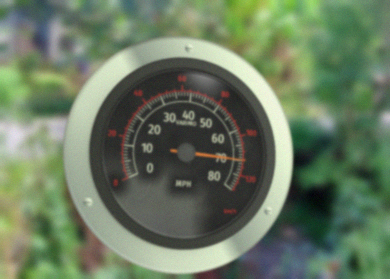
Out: value=70 unit=mph
